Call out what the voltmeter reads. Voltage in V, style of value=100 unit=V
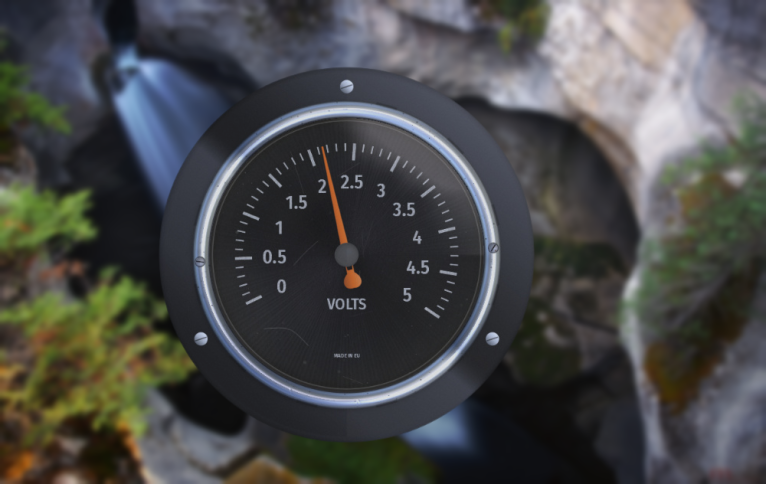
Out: value=2.15 unit=V
